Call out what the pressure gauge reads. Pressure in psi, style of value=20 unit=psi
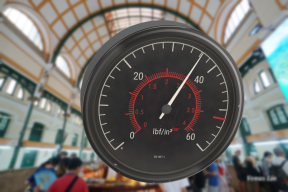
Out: value=36 unit=psi
